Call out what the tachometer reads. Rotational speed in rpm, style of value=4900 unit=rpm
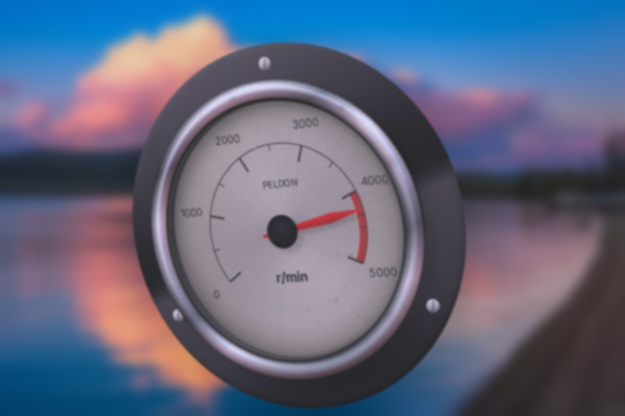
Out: value=4250 unit=rpm
